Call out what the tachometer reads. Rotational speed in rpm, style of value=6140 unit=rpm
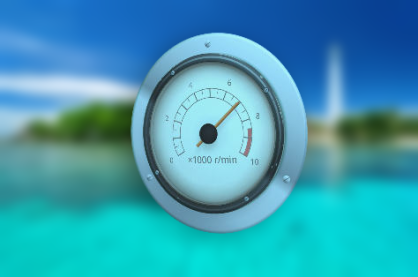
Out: value=7000 unit=rpm
